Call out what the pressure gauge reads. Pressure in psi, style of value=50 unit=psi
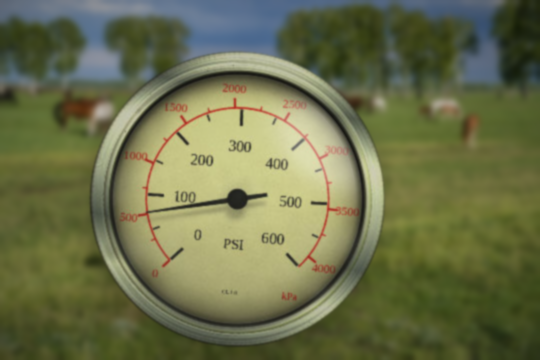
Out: value=75 unit=psi
